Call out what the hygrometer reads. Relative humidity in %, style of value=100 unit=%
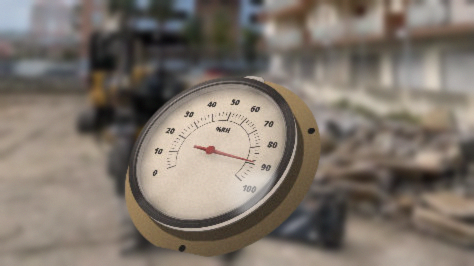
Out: value=90 unit=%
